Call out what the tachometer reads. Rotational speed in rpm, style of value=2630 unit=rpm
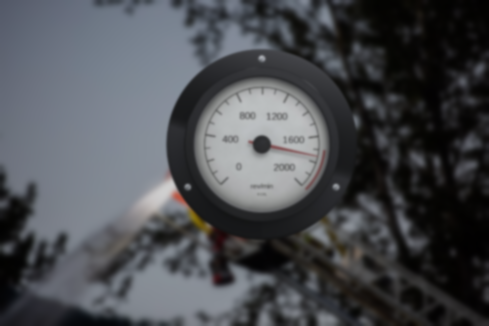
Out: value=1750 unit=rpm
